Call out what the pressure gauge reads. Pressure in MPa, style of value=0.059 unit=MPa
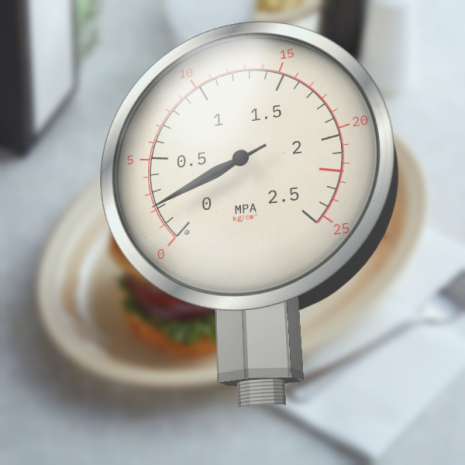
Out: value=0.2 unit=MPa
